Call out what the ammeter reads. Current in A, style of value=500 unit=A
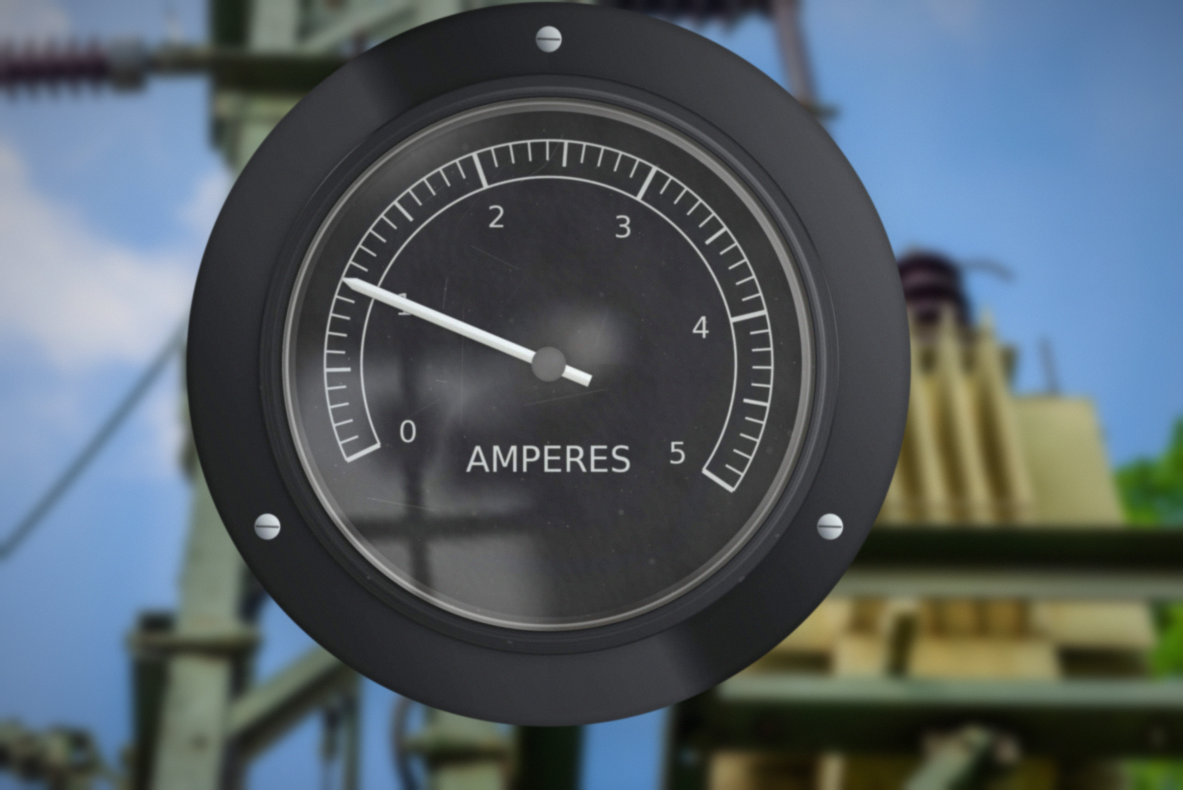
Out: value=1 unit=A
